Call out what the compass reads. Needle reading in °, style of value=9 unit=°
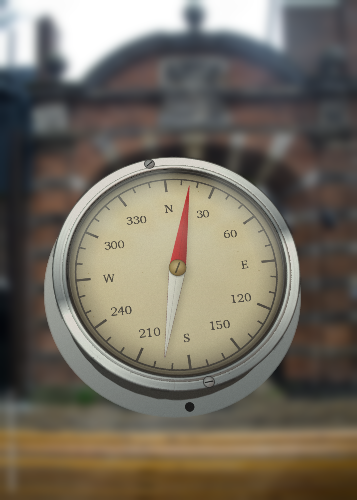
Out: value=15 unit=°
